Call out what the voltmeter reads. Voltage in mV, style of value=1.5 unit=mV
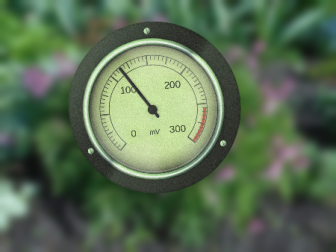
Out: value=115 unit=mV
